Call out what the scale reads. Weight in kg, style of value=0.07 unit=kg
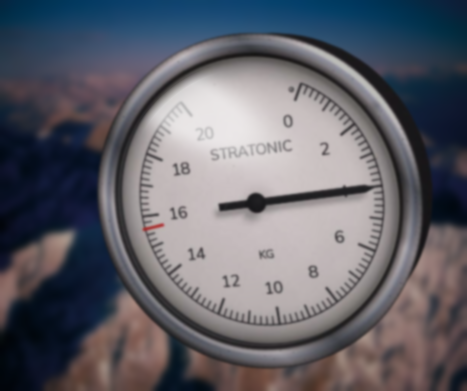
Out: value=4 unit=kg
